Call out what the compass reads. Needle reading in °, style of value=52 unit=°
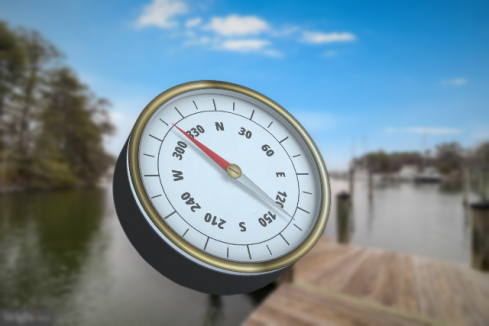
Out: value=315 unit=°
